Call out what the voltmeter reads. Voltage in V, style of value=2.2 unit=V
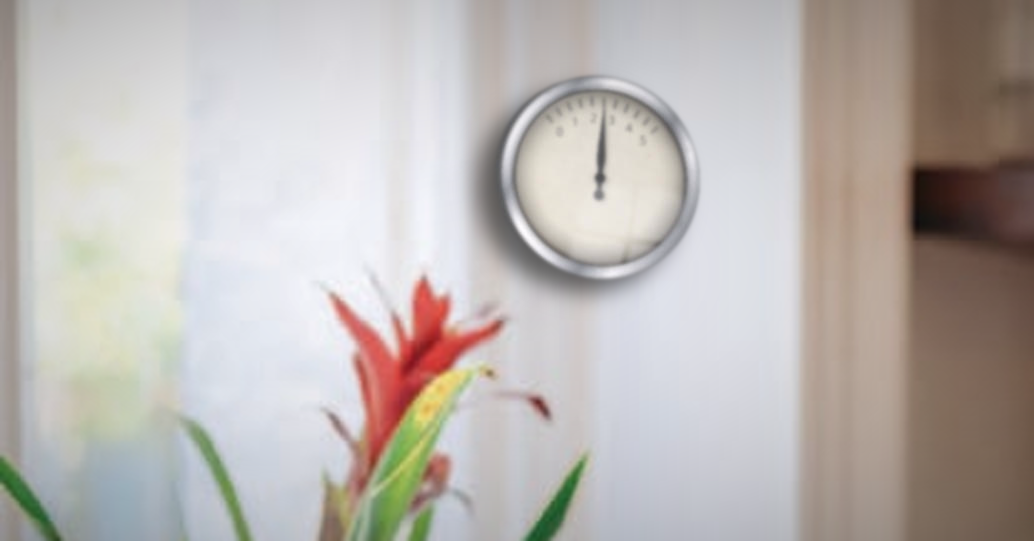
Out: value=2.5 unit=V
